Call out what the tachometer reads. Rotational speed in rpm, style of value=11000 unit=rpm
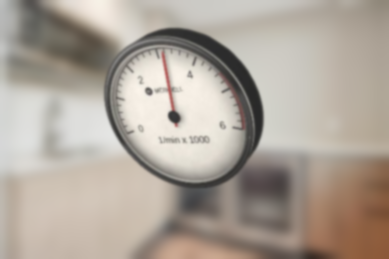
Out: value=3200 unit=rpm
